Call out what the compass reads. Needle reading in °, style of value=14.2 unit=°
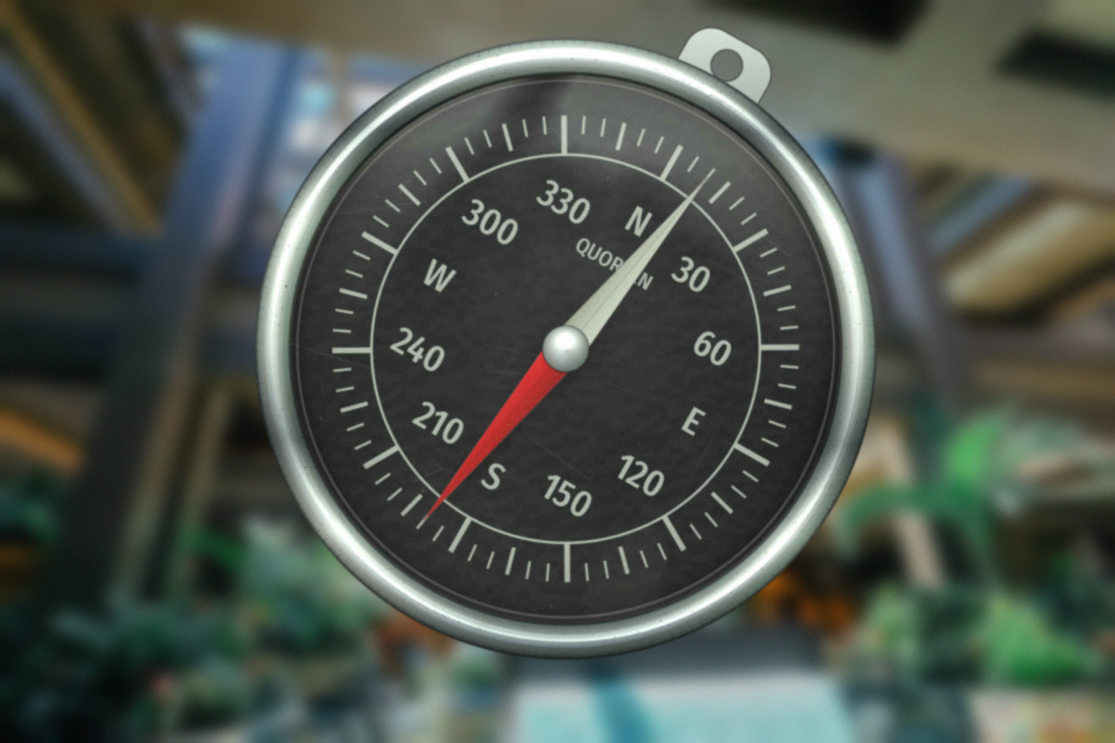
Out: value=190 unit=°
